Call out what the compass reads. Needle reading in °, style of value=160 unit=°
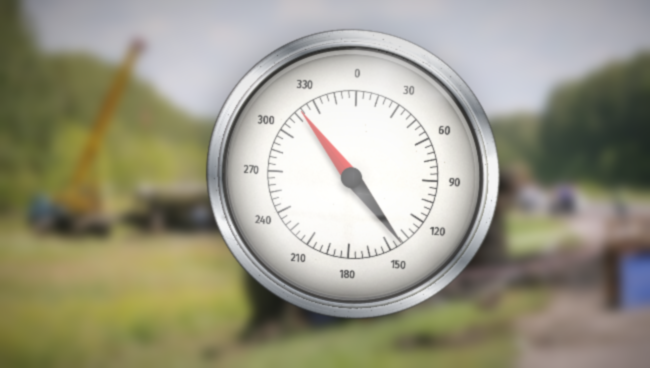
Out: value=320 unit=°
